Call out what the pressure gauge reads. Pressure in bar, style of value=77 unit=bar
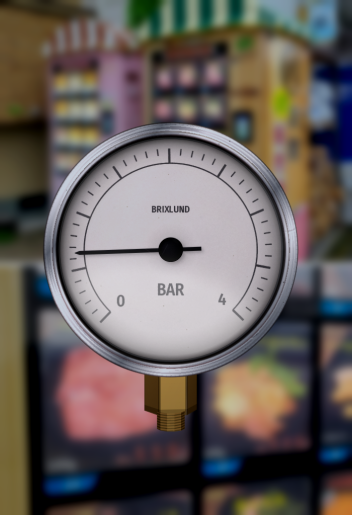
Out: value=0.65 unit=bar
